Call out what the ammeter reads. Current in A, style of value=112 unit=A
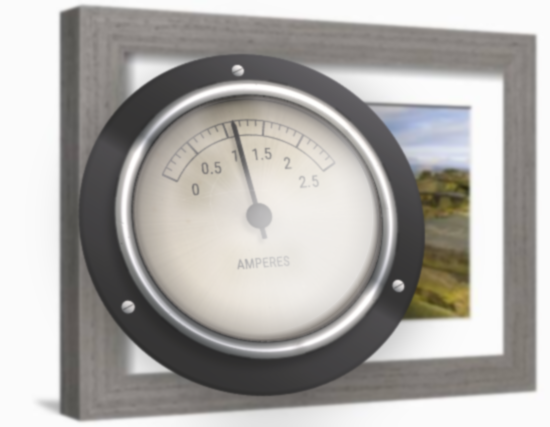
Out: value=1.1 unit=A
